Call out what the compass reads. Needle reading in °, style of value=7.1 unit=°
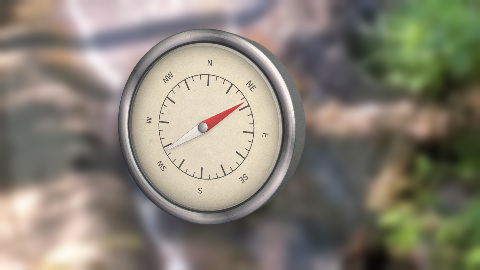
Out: value=55 unit=°
